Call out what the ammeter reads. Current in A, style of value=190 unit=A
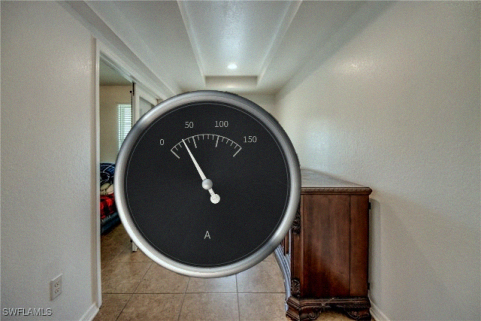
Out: value=30 unit=A
